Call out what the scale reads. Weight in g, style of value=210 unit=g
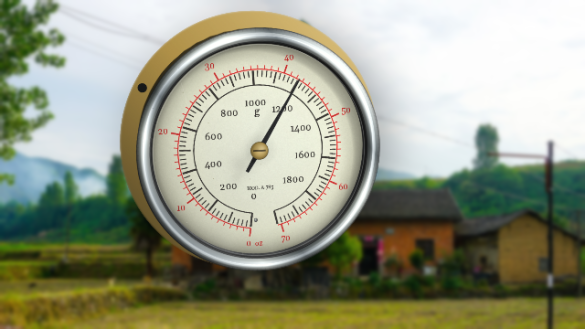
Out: value=1200 unit=g
